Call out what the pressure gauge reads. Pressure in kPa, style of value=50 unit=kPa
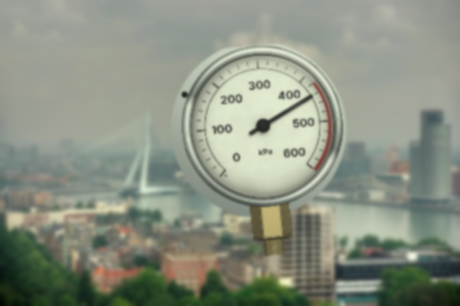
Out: value=440 unit=kPa
